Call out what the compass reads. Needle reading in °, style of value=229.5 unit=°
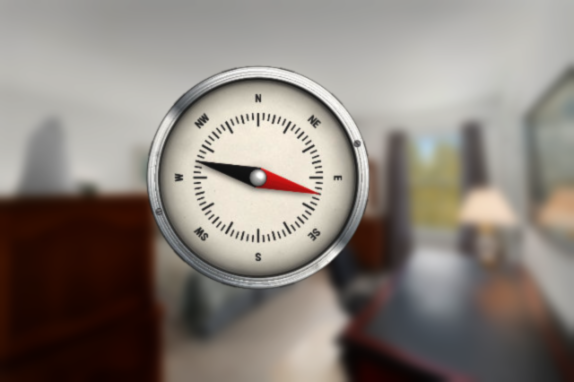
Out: value=105 unit=°
